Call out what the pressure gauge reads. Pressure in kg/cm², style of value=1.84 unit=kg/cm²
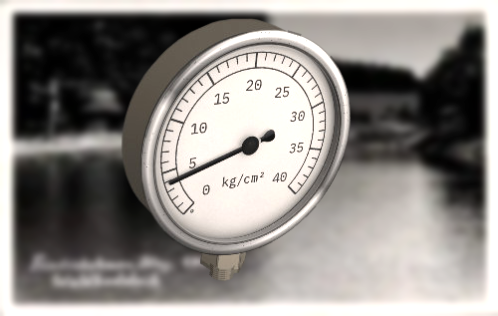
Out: value=4 unit=kg/cm²
